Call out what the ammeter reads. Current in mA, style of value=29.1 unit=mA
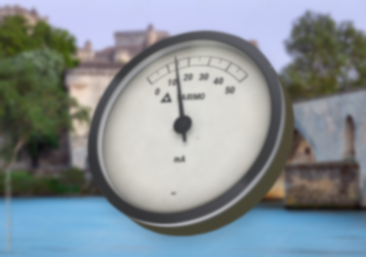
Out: value=15 unit=mA
